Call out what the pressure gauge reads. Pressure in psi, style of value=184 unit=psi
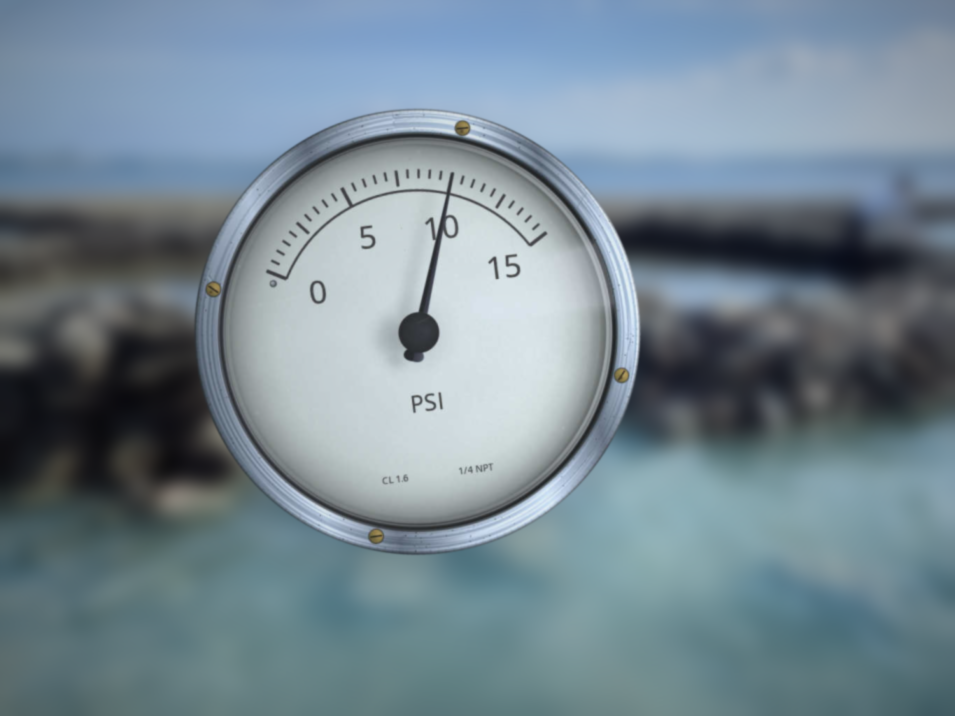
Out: value=10 unit=psi
